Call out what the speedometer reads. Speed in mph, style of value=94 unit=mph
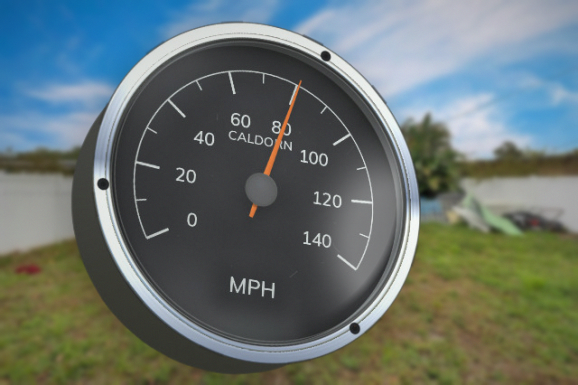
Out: value=80 unit=mph
